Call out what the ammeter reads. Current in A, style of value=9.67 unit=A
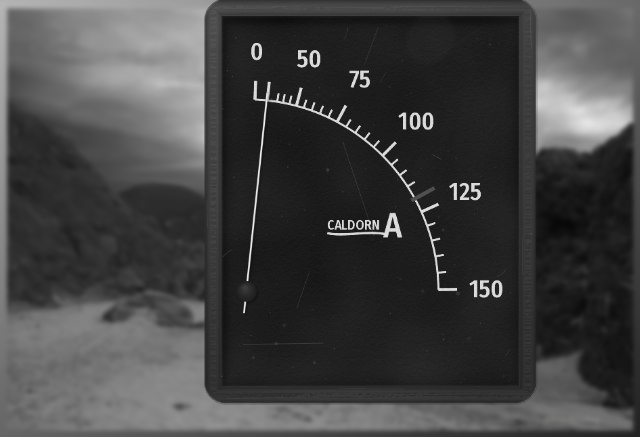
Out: value=25 unit=A
